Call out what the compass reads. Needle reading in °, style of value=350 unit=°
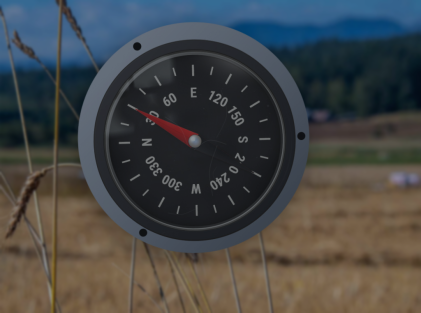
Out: value=30 unit=°
